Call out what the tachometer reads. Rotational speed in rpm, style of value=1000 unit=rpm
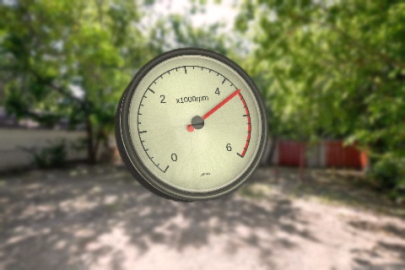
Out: value=4400 unit=rpm
